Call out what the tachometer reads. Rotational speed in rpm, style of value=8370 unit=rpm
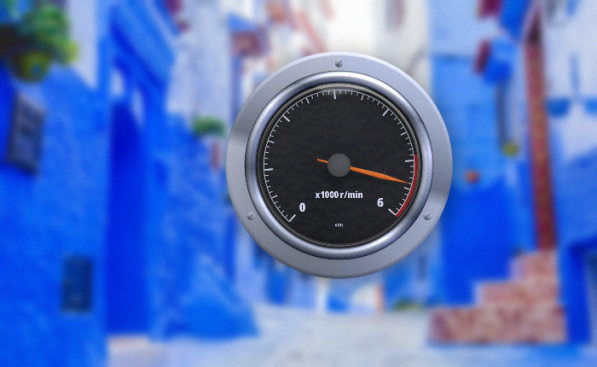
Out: value=5400 unit=rpm
